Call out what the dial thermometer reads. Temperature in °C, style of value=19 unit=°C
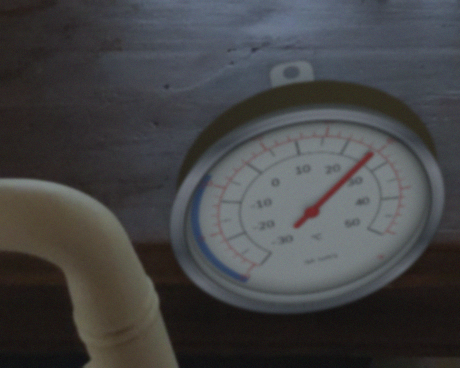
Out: value=25 unit=°C
